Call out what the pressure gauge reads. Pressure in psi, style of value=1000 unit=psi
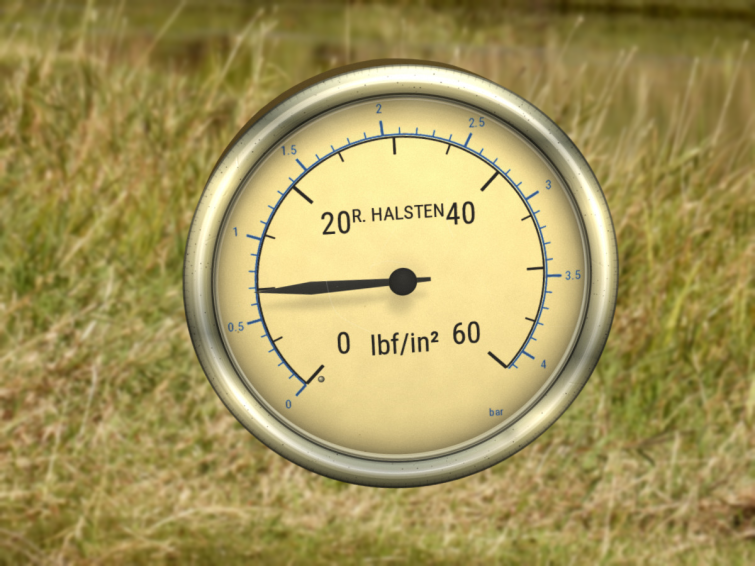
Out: value=10 unit=psi
